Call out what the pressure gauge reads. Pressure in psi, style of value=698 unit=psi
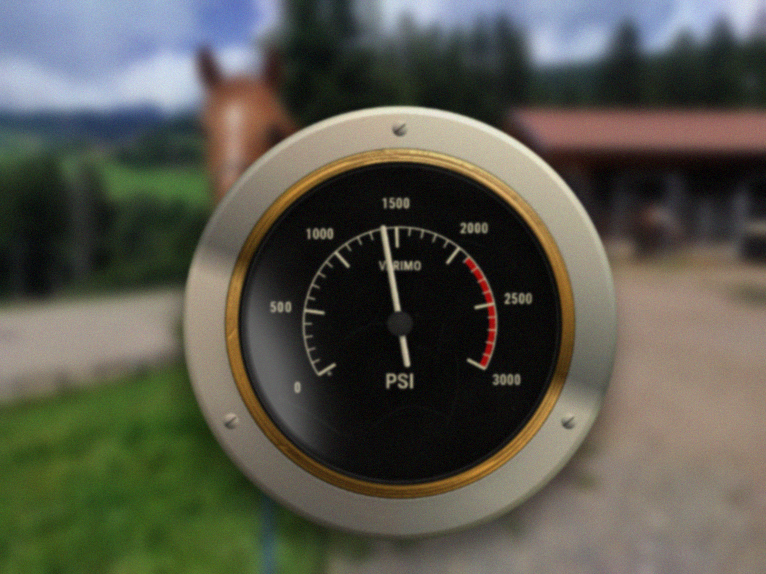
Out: value=1400 unit=psi
